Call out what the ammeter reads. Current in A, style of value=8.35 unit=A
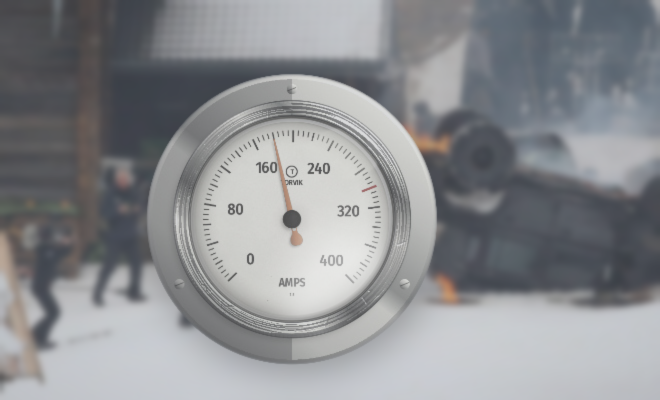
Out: value=180 unit=A
